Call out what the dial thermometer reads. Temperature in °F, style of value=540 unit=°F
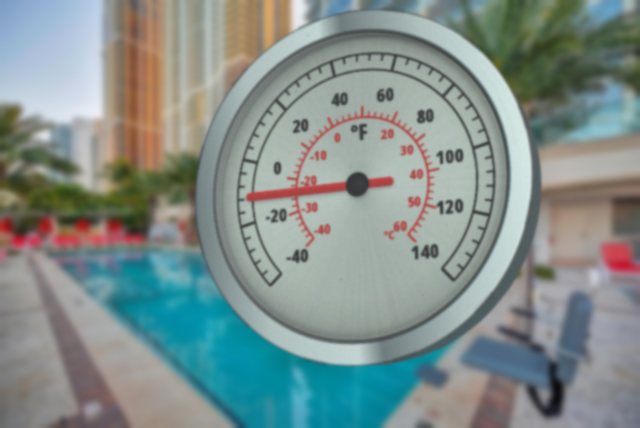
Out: value=-12 unit=°F
